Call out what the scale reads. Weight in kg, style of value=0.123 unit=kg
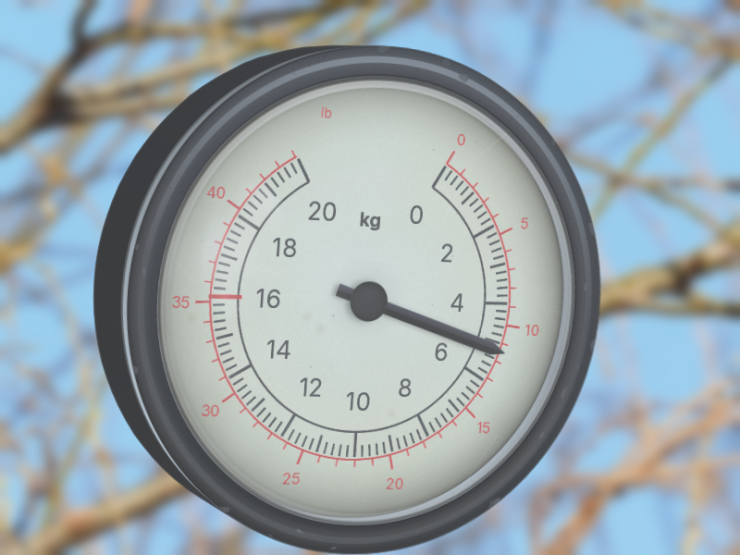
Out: value=5.2 unit=kg
